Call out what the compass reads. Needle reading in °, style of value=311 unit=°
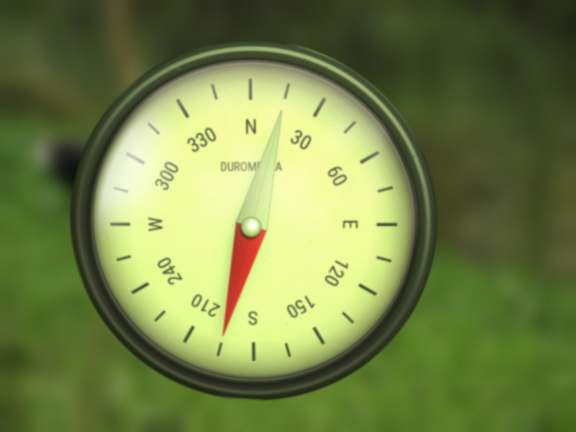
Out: value=195 unit=°
